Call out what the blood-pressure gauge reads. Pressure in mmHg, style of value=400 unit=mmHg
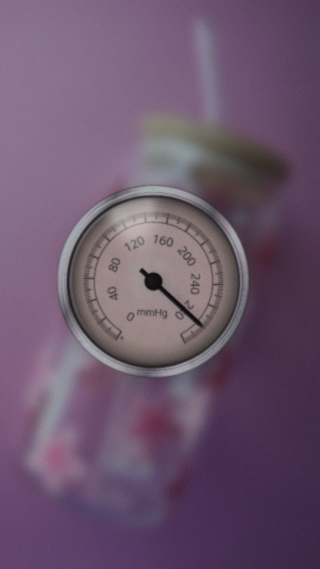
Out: value=280 unit=mmHg
